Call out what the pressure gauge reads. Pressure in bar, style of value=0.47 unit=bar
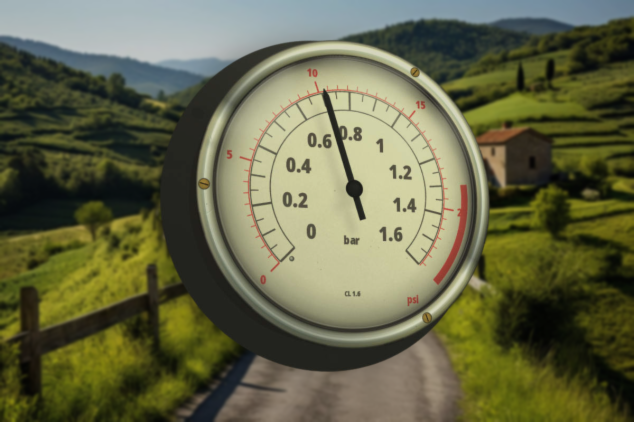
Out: value=0.7 unit=bar
